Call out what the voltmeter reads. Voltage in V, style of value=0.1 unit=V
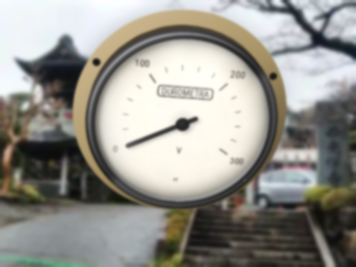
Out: value=0 unit=V
